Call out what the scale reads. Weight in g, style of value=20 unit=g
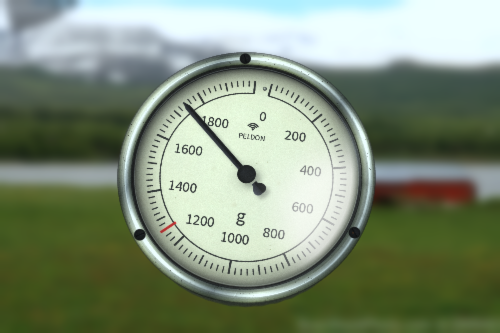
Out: value=1740 unit=g
